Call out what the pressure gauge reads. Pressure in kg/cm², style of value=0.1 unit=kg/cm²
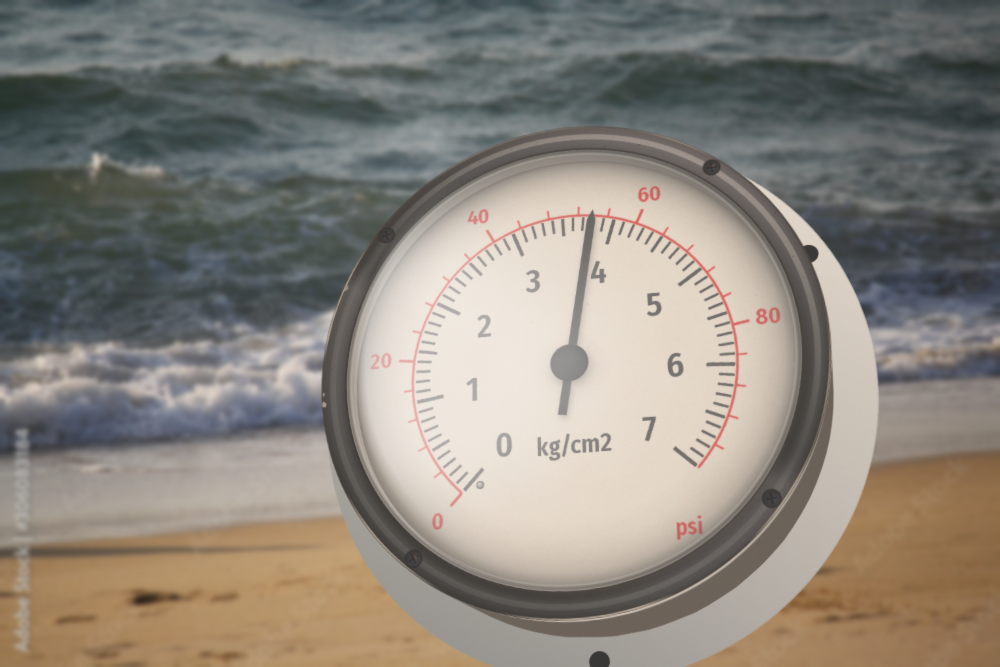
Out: value=3.8 unit=kg/cm²
